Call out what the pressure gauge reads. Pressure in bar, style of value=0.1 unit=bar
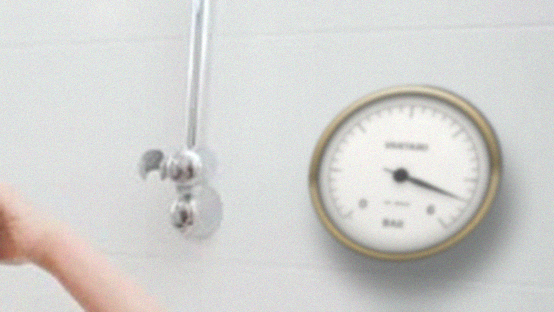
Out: value=5.4 unit=bar
